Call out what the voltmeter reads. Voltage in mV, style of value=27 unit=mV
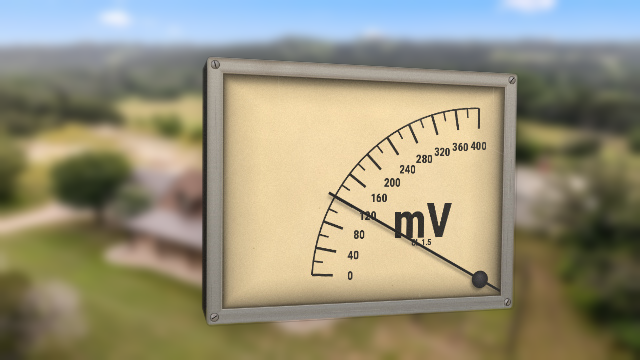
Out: value=120 unit=mV
